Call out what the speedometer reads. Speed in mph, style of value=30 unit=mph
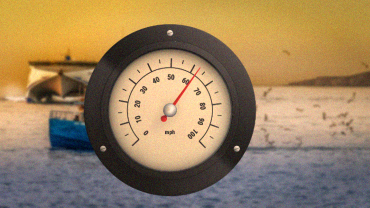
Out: value=62.5 unit=mph
